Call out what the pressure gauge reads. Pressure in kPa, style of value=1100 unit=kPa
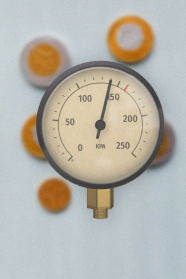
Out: value=140 unit=kPa
